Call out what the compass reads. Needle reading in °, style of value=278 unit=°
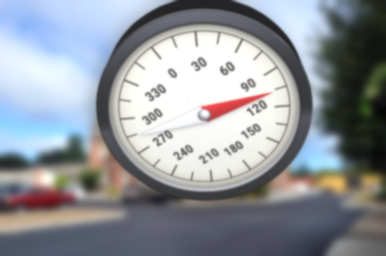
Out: value=105 unit=°
